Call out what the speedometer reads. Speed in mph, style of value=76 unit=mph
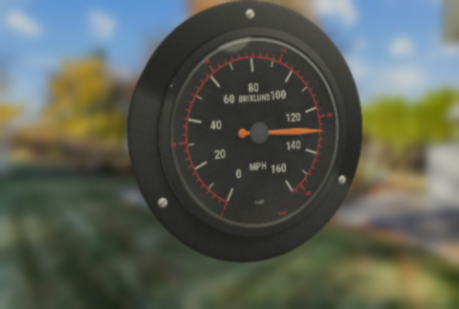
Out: value=130 unit=mph
